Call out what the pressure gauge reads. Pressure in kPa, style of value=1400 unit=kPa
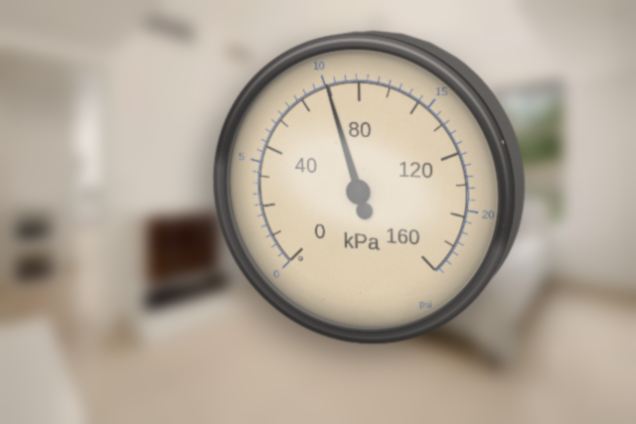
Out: value=70 unit=kPa
